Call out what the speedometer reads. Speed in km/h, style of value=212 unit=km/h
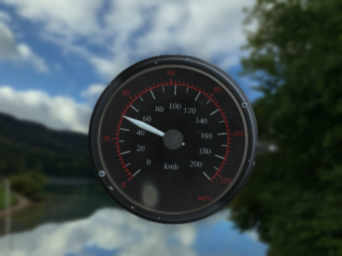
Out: value=50 unit=km/h
